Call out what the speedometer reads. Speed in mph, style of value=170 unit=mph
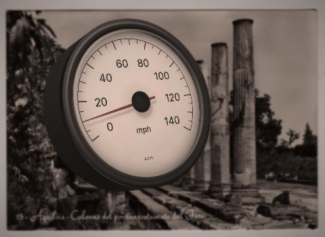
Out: value=10 unit=mph
